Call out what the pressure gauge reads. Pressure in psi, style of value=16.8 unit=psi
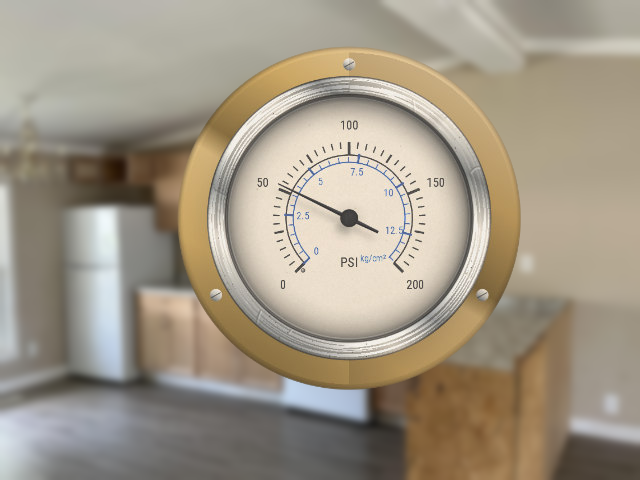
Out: value=52.5 unit=psi
